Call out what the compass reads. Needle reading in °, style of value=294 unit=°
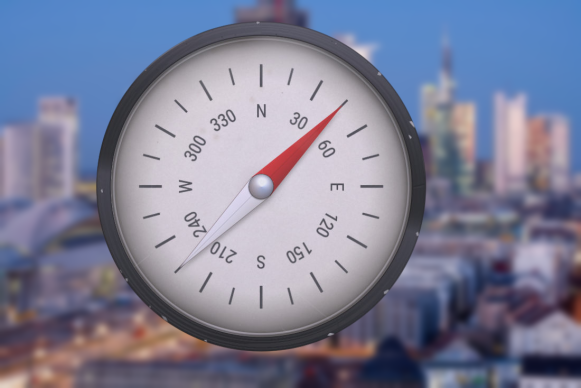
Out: value=45 unit=°
